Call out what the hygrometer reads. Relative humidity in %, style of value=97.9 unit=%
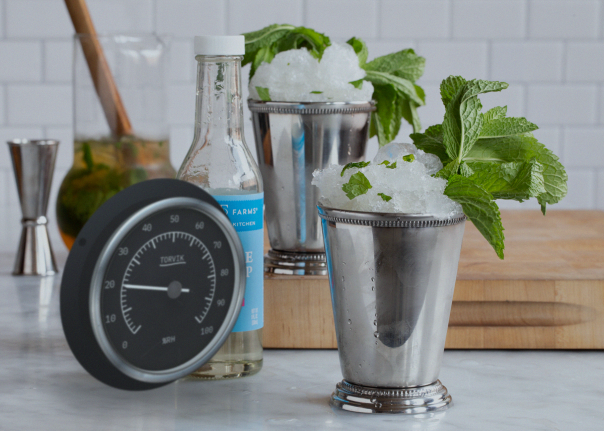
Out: value=20 unit=%
